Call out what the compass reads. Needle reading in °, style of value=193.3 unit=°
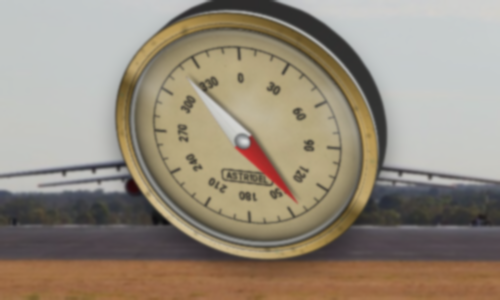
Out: value=140 unit=°
